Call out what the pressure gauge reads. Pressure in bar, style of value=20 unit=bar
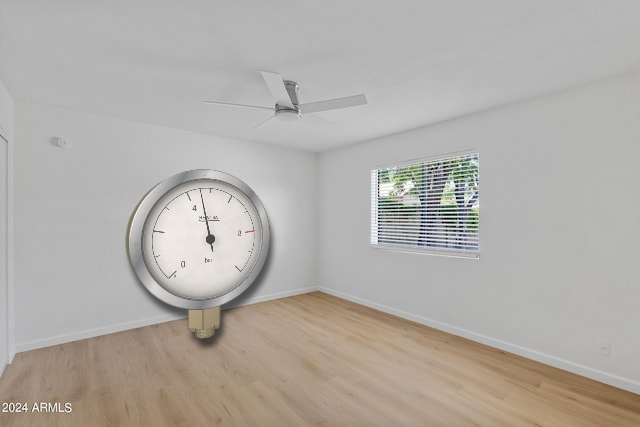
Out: value=4.5 unit=bar
